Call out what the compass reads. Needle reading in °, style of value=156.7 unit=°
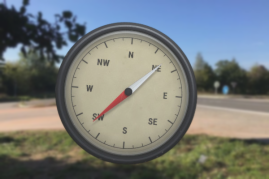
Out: value=225 unit=°
